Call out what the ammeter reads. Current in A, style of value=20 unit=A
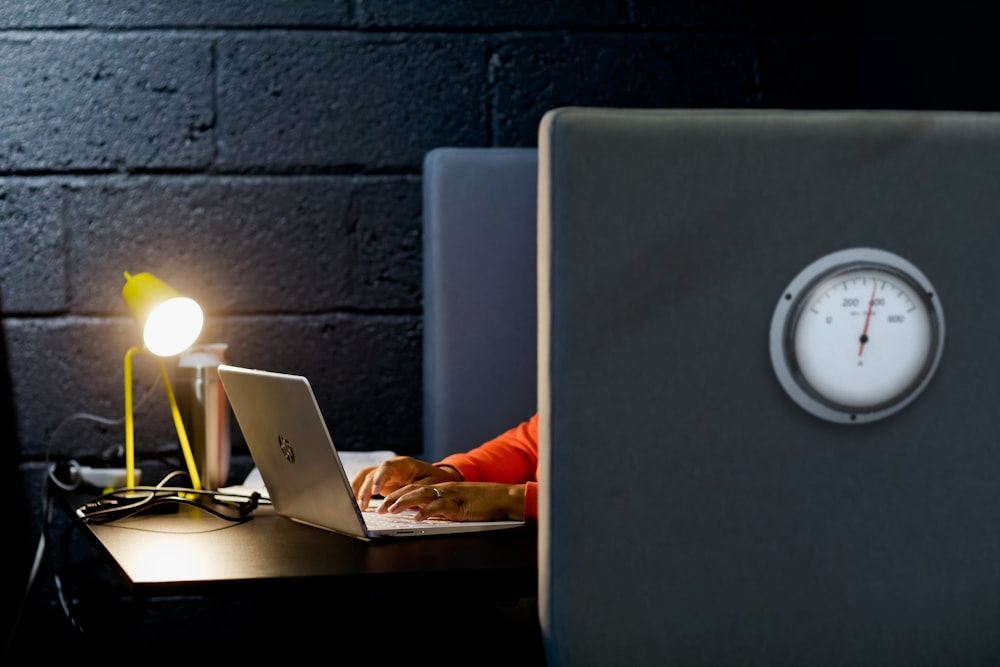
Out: value=350 unit=A
